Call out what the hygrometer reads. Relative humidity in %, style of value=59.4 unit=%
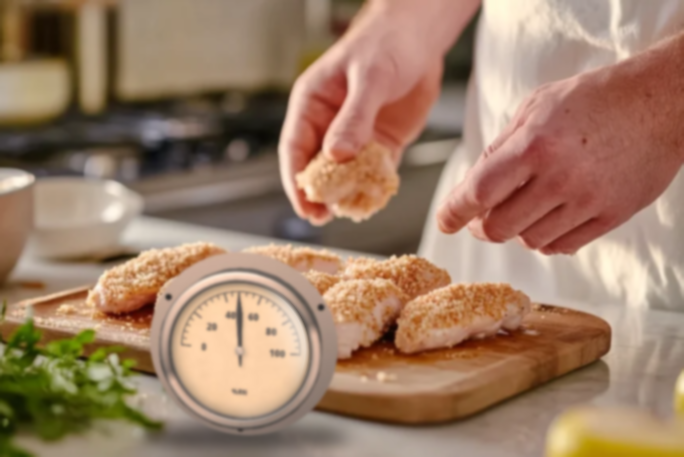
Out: value=48 unit=%
